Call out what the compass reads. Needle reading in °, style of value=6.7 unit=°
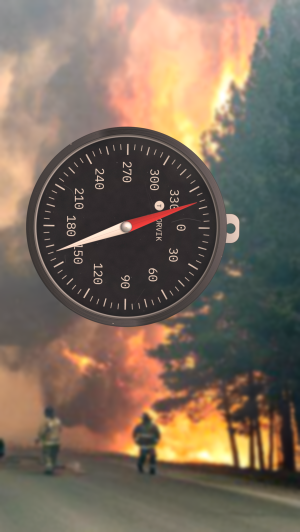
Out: value=340 unit=°
